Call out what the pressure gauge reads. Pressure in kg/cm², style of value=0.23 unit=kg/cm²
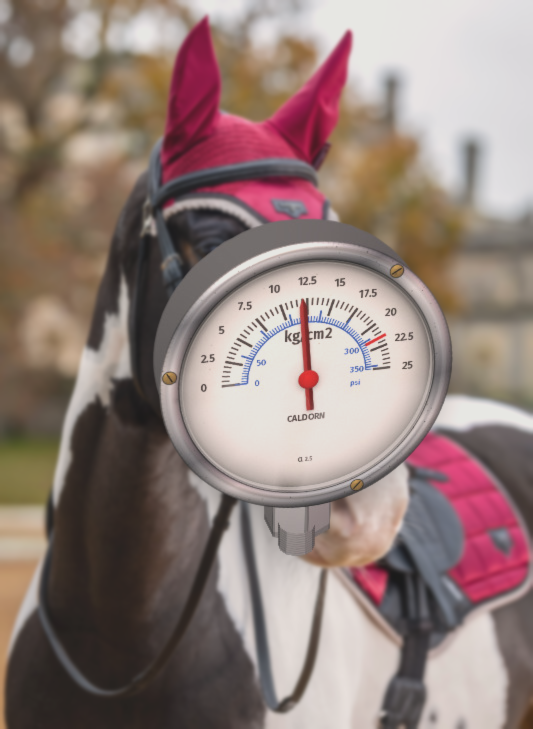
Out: value=12 unit=kg/cm²
